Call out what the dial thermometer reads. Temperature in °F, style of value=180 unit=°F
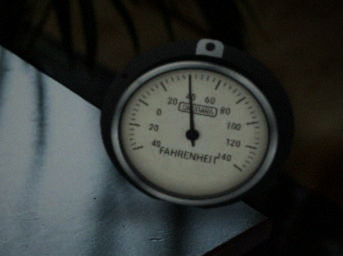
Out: value=40 unit=°F
